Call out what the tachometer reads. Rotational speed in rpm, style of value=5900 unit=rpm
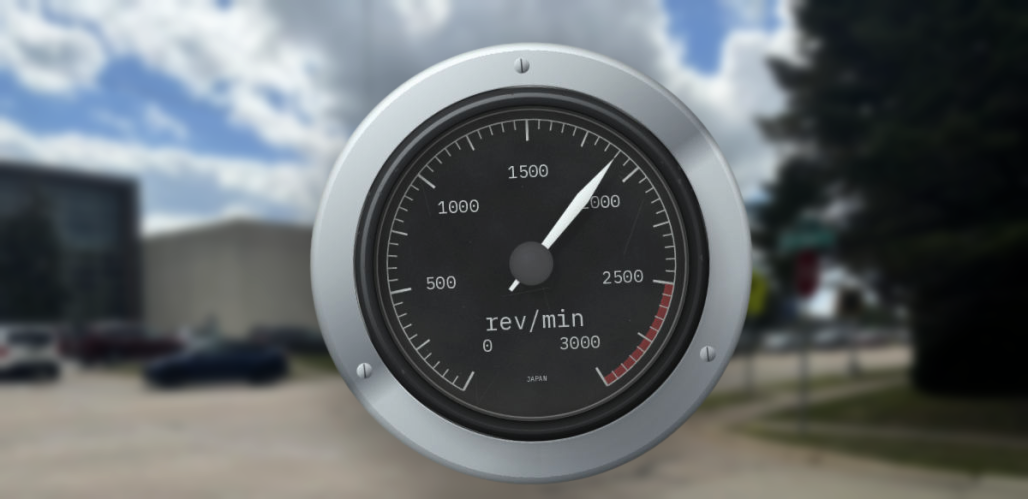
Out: value=1900 unit=rpm
